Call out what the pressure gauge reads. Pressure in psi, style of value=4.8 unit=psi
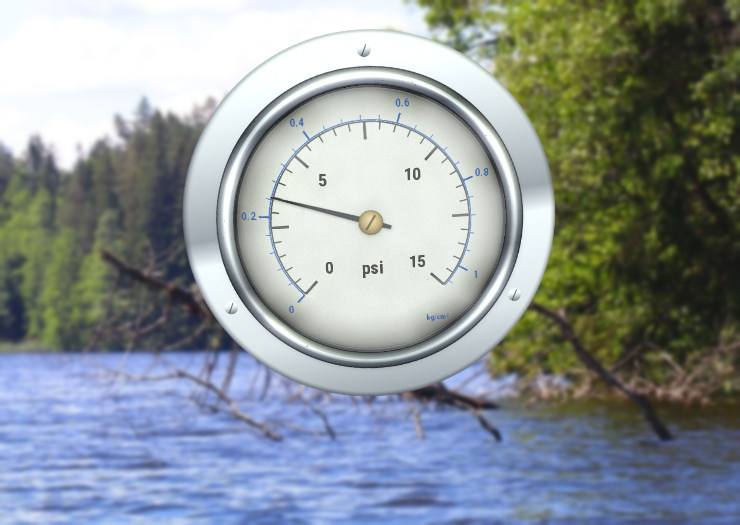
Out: value=3.5 unit=psi
